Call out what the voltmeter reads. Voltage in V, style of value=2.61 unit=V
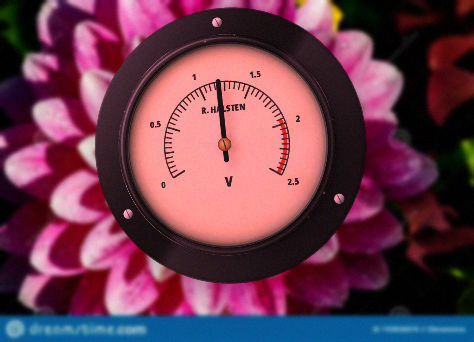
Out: value=1.2 unit=V
